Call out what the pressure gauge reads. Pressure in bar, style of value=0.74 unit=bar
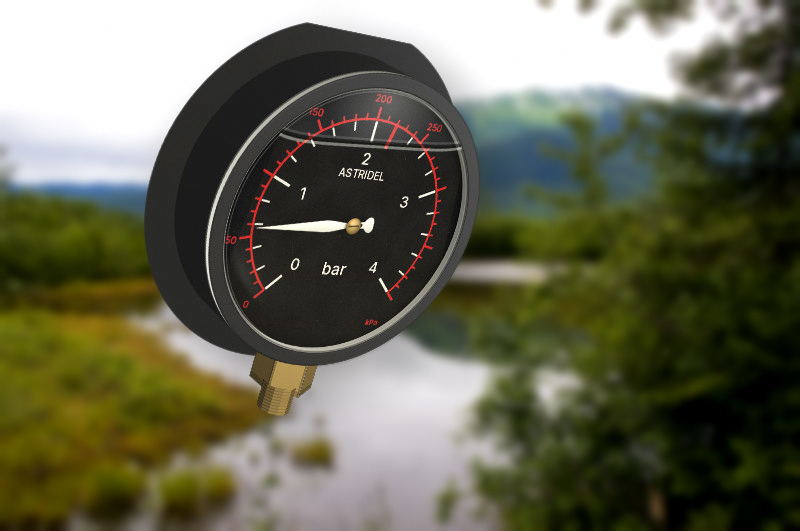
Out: value=0.6 unit=bar
